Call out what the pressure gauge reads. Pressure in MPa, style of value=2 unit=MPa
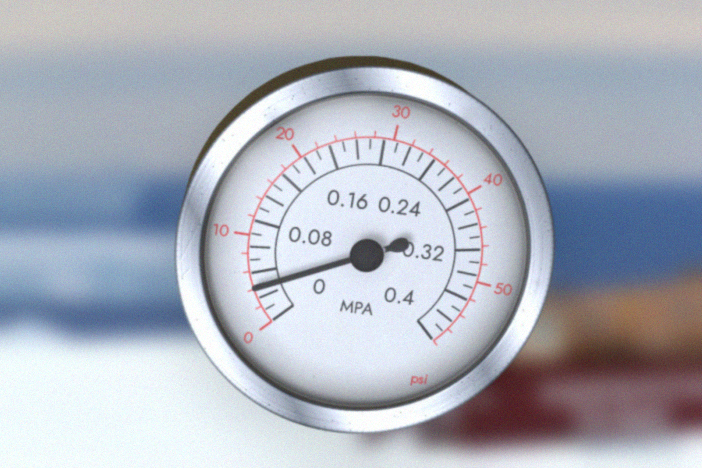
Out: value=0.03 unit=MPa
